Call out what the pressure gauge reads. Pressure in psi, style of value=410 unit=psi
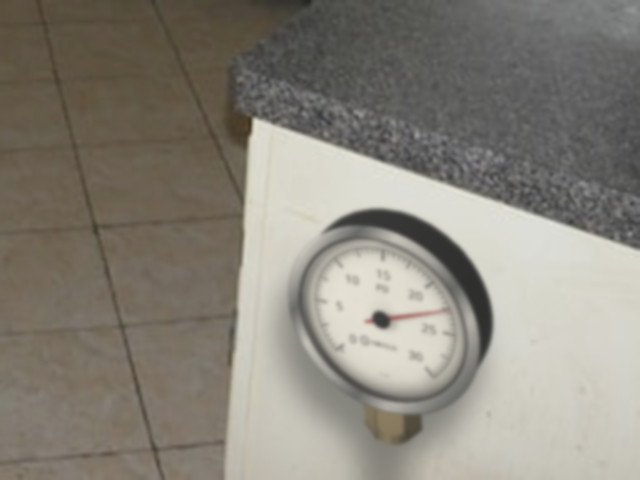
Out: value=22.5 unit=psi
